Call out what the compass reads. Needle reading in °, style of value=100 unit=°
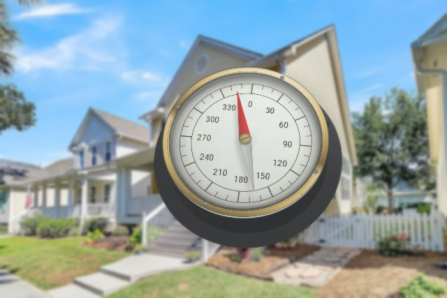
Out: value=345 unit=°
